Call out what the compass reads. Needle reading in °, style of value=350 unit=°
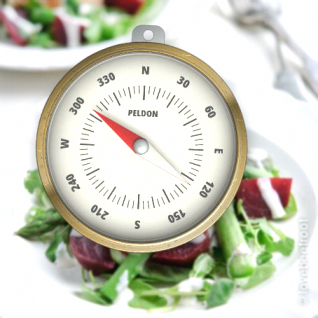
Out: value=305 unit=°
